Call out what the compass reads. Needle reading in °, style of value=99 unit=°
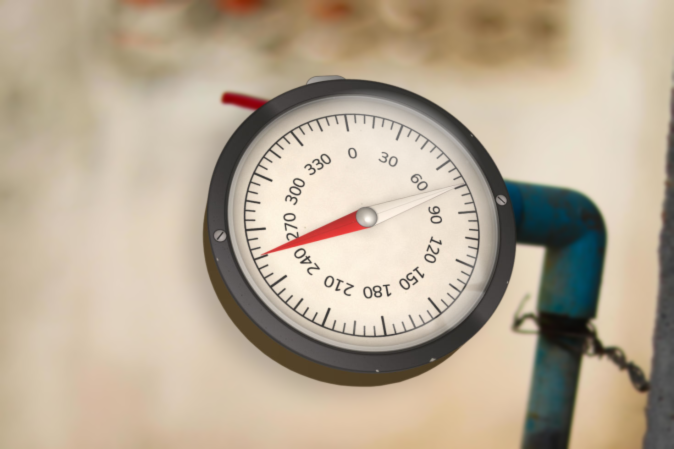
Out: value=255 unit=°
